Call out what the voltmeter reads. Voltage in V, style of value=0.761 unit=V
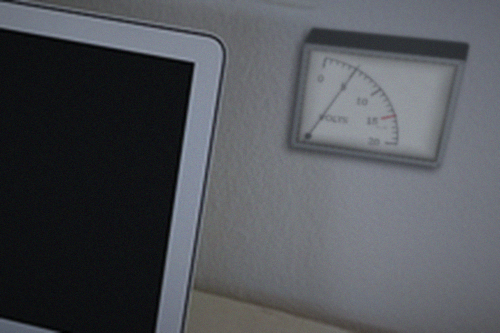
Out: value=5 unit=V
